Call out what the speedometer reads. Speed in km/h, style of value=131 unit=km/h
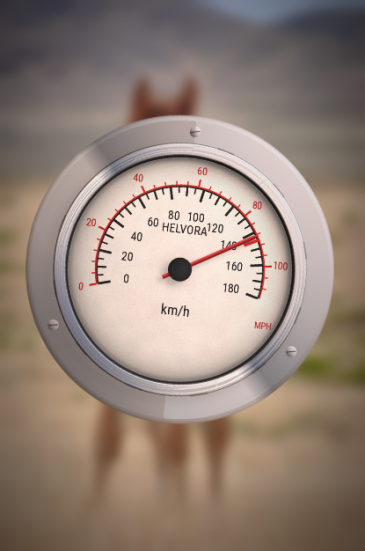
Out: value=142.5 unit=km/h
